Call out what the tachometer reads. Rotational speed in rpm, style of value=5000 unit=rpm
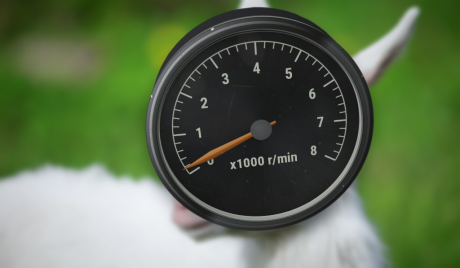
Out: value=200 unit=rpm
